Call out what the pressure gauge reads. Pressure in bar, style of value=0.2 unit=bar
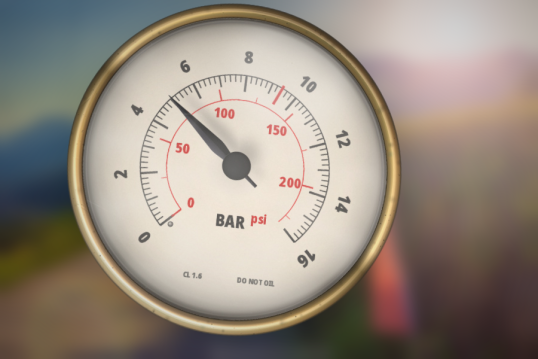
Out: value=5 unit=bar
